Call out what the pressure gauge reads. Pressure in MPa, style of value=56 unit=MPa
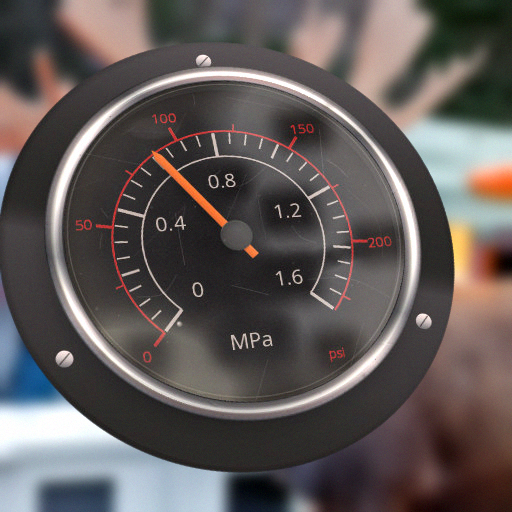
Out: value=0.6 unit=MPa
